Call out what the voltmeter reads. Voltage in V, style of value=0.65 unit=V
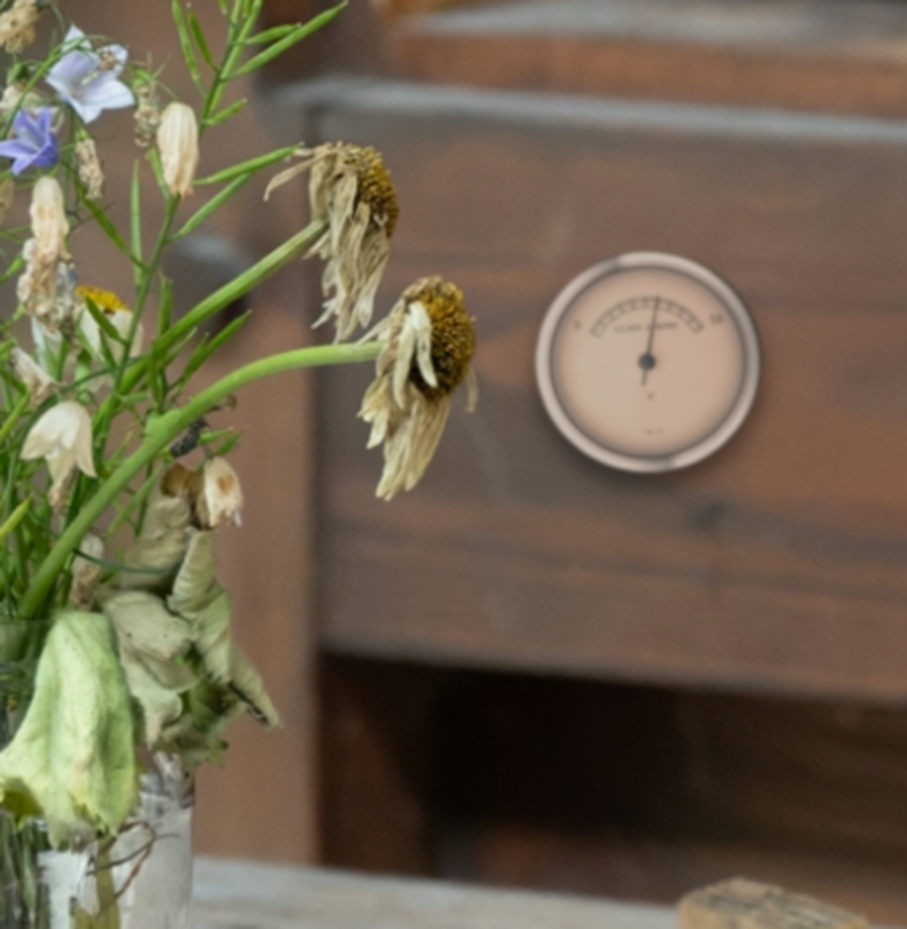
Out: value=6 unit=V
